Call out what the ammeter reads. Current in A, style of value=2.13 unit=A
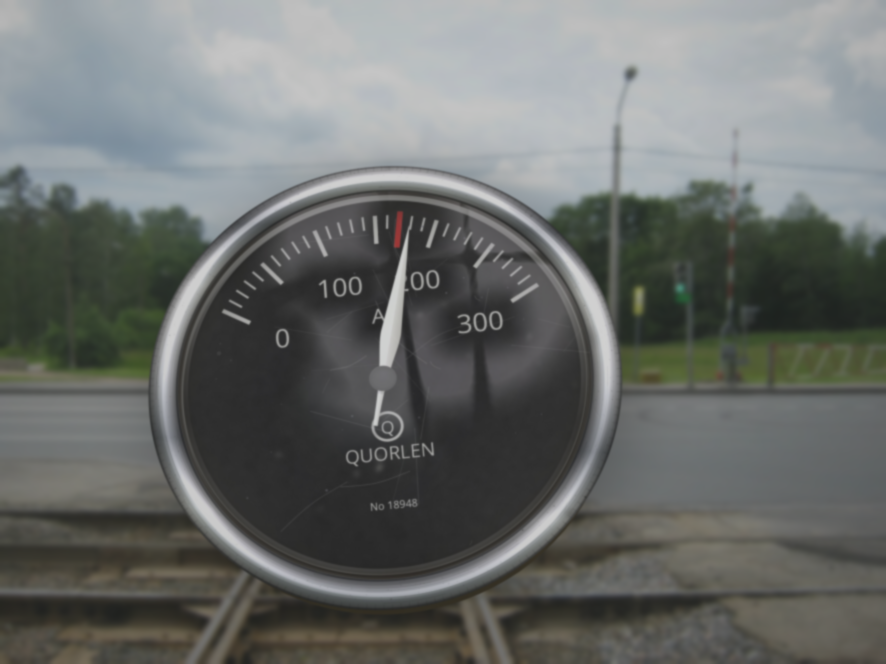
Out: value=180 unit=A
